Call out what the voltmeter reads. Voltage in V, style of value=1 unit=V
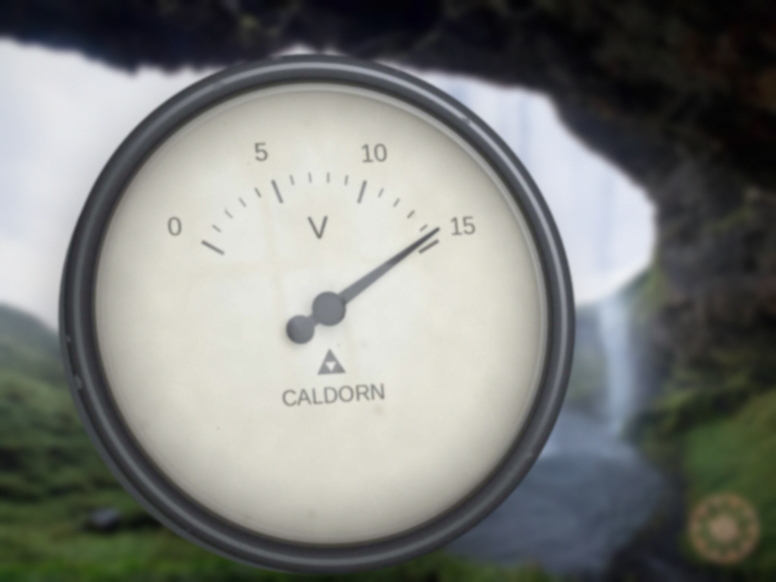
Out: value=14.5 unit=V
